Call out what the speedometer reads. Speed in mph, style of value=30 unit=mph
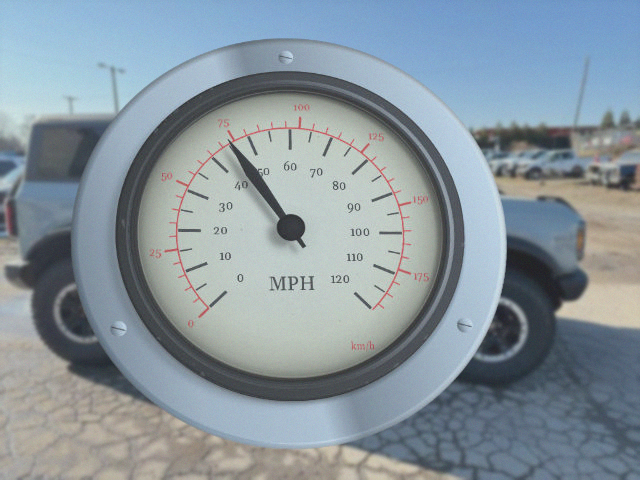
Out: value=45 unit=mph
